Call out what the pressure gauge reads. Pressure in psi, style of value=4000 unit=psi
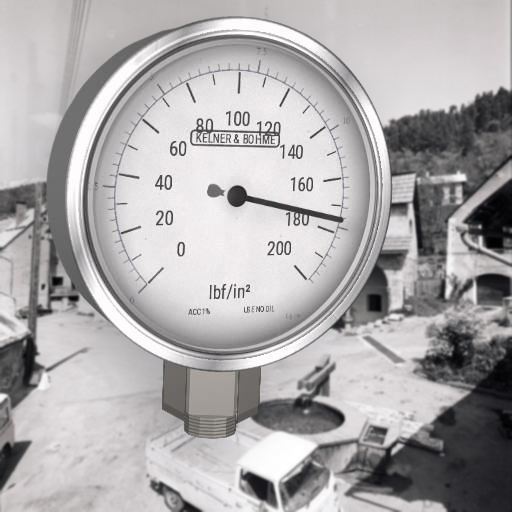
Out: value=175 unit=psi
